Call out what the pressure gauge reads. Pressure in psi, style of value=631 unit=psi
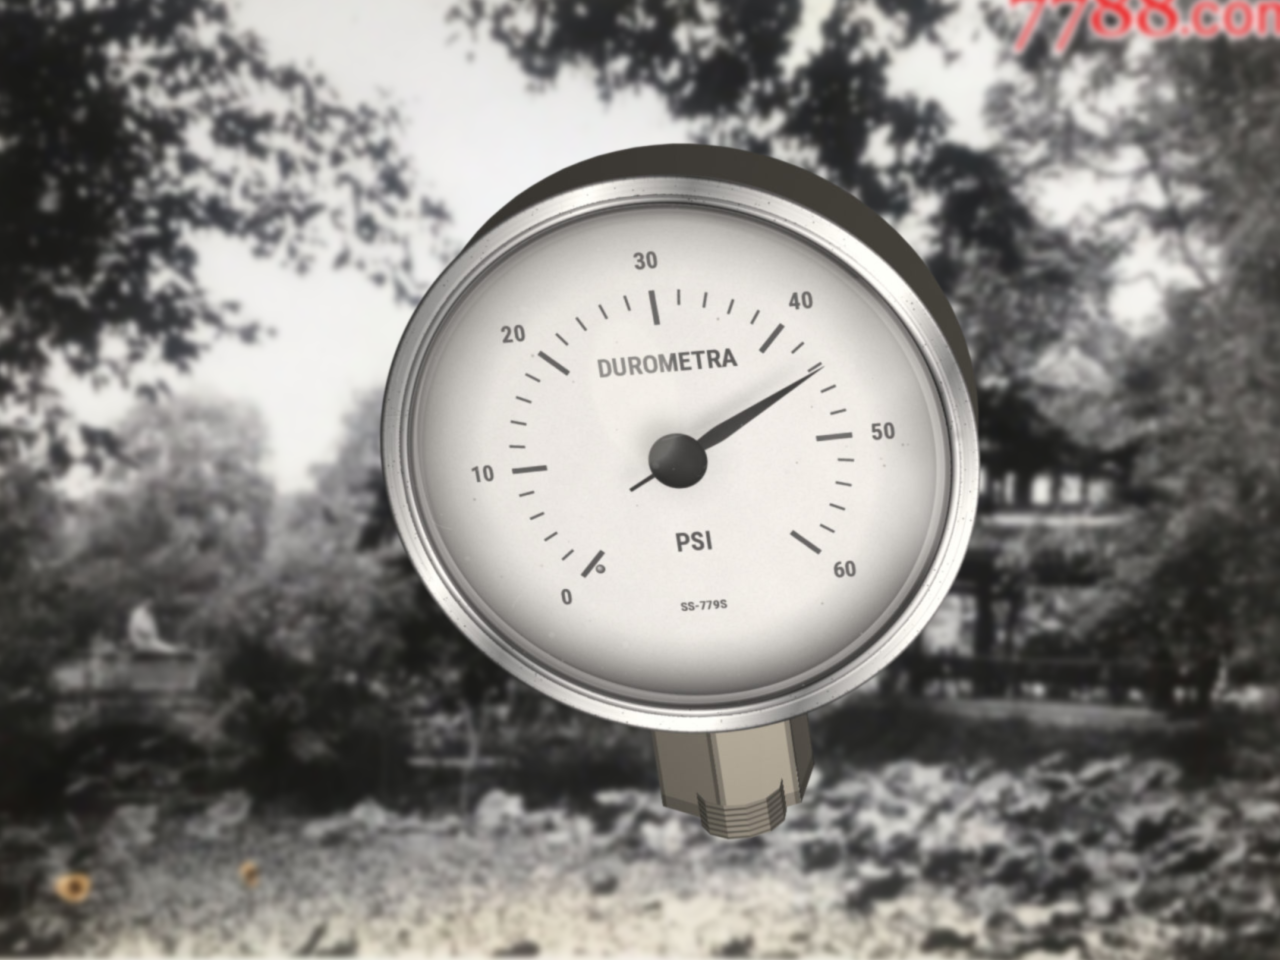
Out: value=44 unit=psi
